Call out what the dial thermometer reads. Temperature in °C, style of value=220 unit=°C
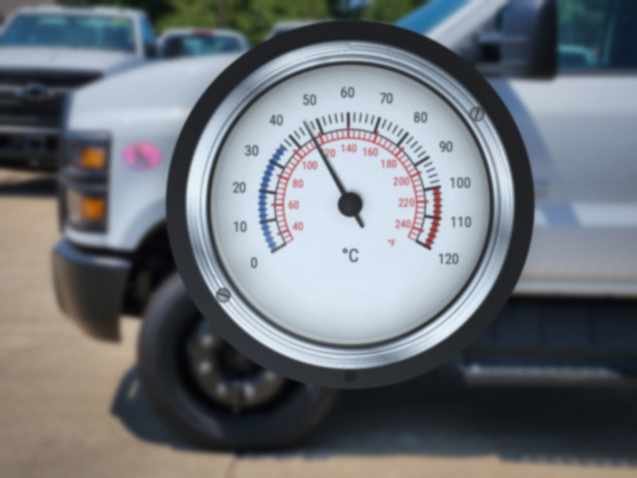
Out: value=46 unit=°C
